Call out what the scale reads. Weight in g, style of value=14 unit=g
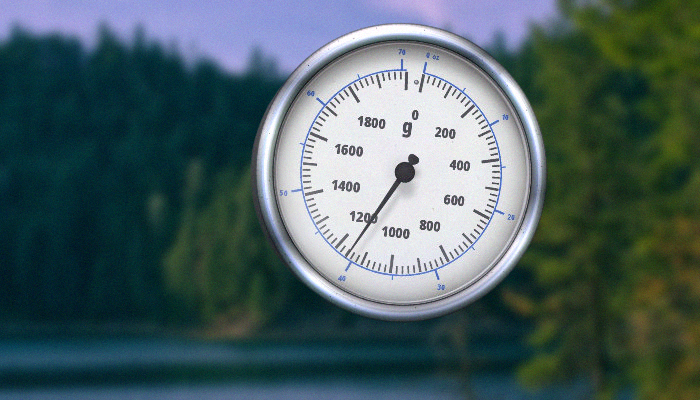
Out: value=1160 unit=g
